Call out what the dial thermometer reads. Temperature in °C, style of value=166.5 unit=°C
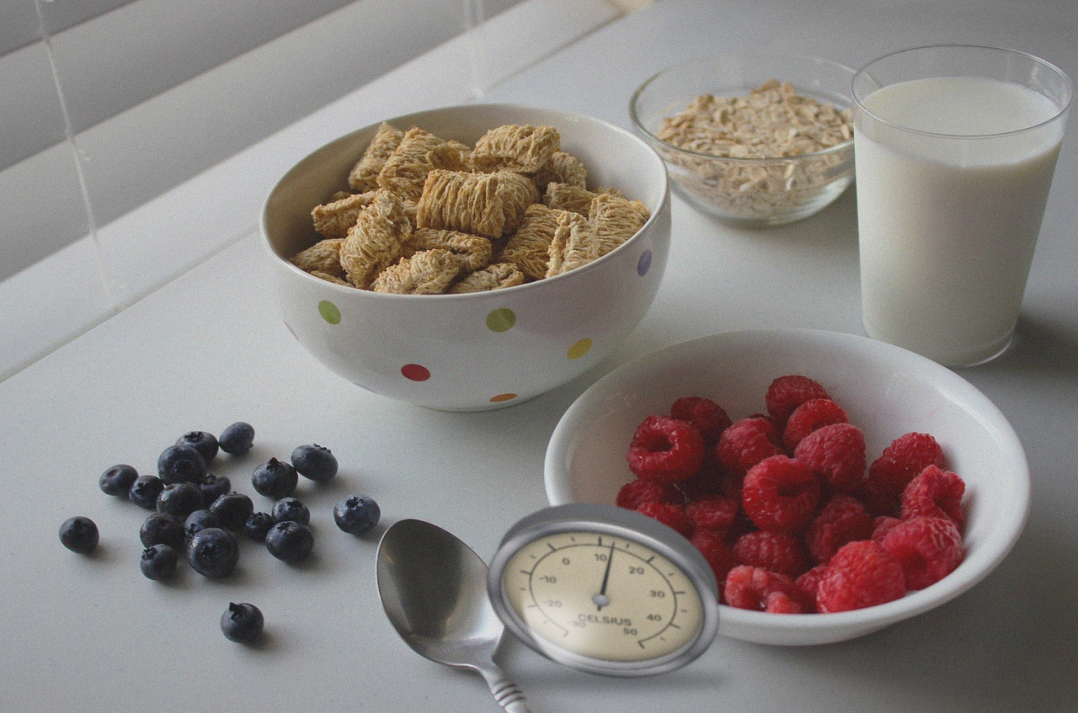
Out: value=12.5 unit=°C
